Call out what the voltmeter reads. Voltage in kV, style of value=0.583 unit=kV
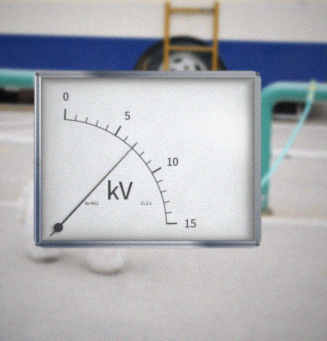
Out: value=7 unit=kV
